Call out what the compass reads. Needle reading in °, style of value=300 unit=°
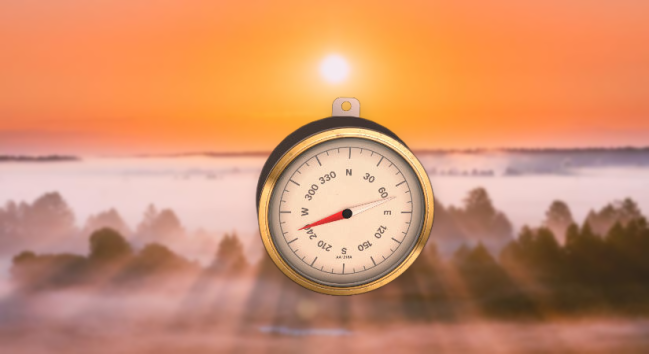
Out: value=250 unit=°
